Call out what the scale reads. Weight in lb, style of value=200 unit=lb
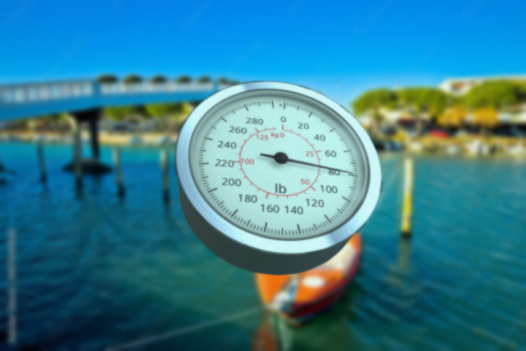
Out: value=80 unit=lb
